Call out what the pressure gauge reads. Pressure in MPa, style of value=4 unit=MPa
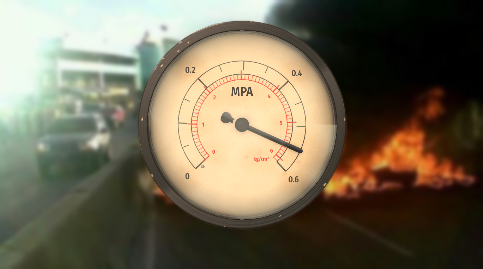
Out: value=0.55 unit=MPa
